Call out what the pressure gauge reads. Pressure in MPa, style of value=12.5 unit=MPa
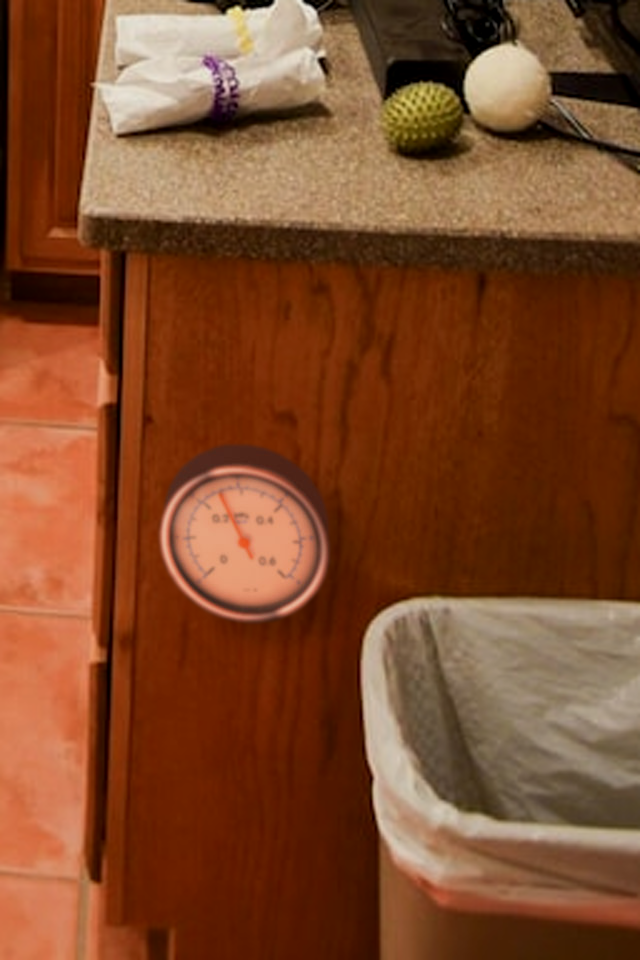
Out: value=0.25 unit=MPa
